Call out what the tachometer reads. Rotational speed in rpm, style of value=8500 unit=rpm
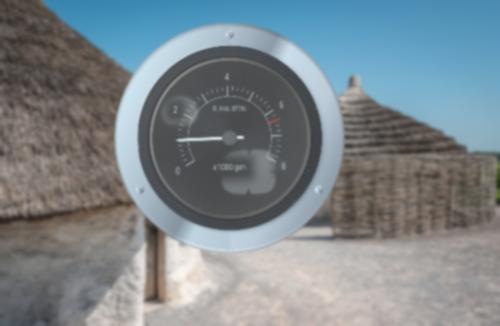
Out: value=1000 unit=rpm
